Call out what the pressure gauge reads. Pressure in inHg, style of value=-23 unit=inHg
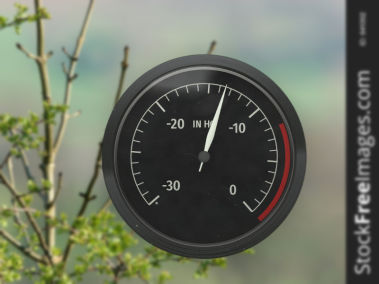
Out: value=-13.5 unit=inHg
